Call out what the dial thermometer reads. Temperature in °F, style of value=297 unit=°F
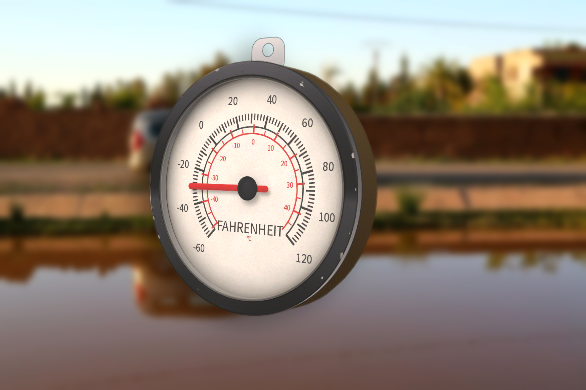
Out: value=-30 unit=°F
